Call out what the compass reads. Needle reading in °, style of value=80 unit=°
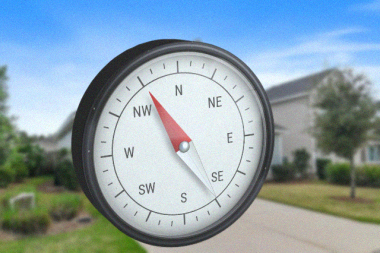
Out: value=330 unit=°
